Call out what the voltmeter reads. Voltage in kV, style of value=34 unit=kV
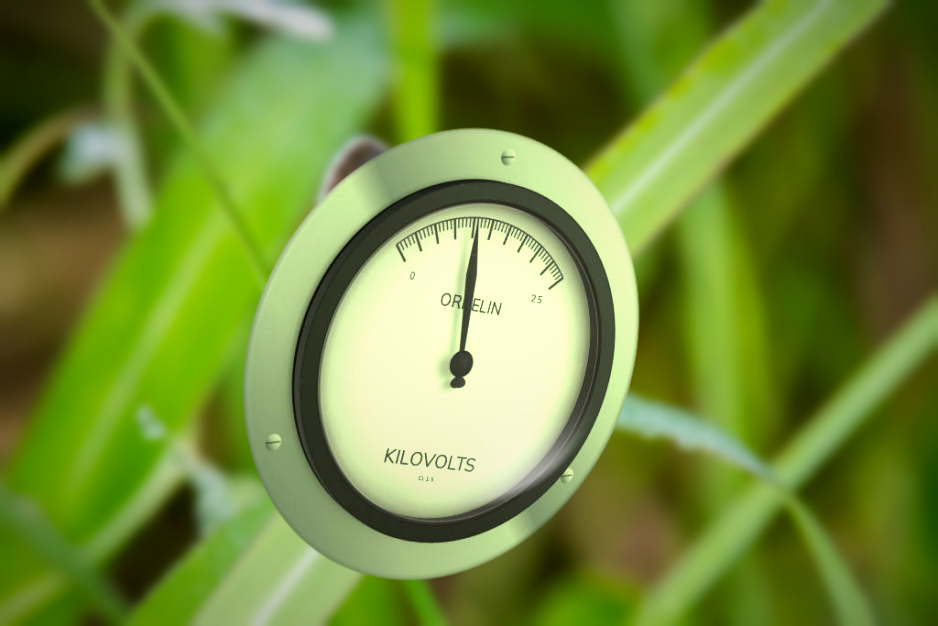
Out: value=1 unit=kV
